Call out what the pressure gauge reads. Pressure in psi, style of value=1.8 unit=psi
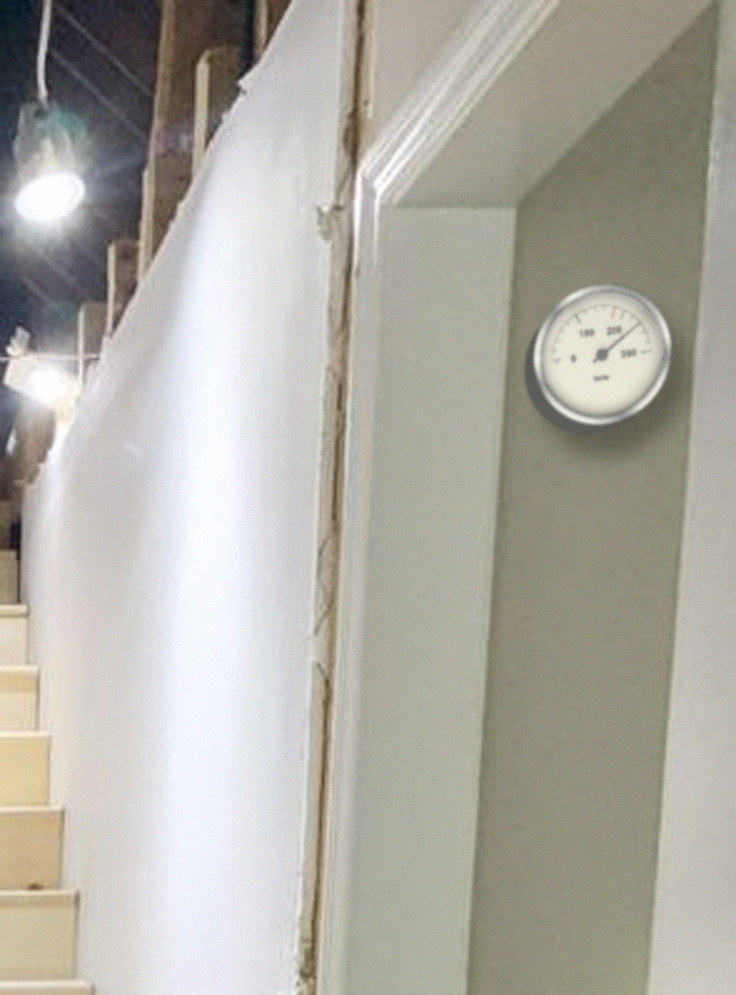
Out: value=240 unit=psi
